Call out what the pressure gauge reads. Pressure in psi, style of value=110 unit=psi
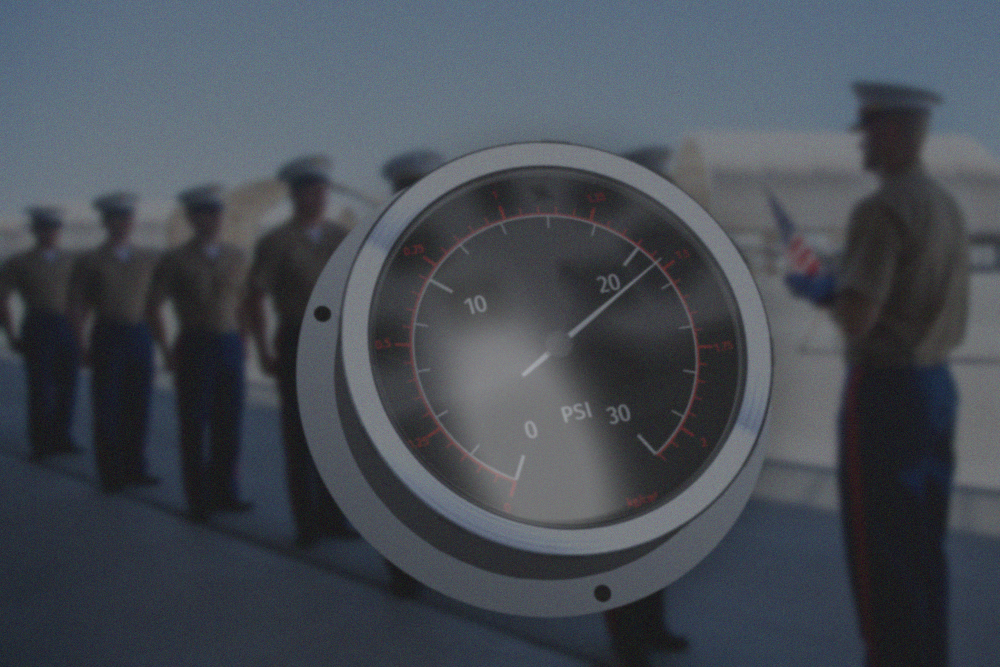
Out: value=21 unit=psi
